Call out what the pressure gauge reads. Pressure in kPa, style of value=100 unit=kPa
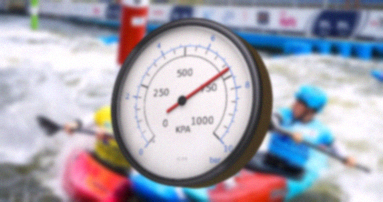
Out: value=725 unit=kPa
